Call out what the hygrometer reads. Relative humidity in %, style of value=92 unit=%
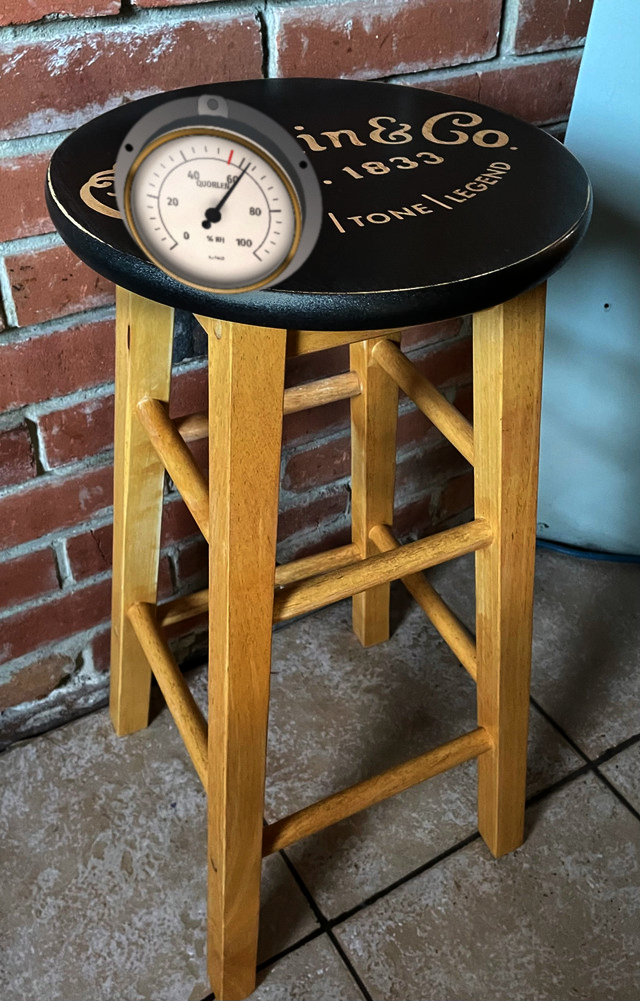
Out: value=62 unit=%
